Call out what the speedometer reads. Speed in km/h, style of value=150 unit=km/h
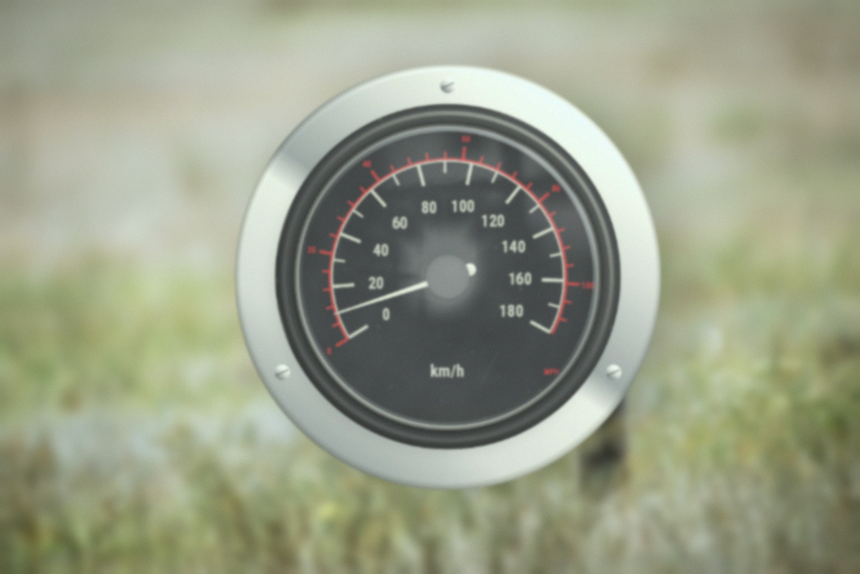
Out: value=10 unit=km/h
